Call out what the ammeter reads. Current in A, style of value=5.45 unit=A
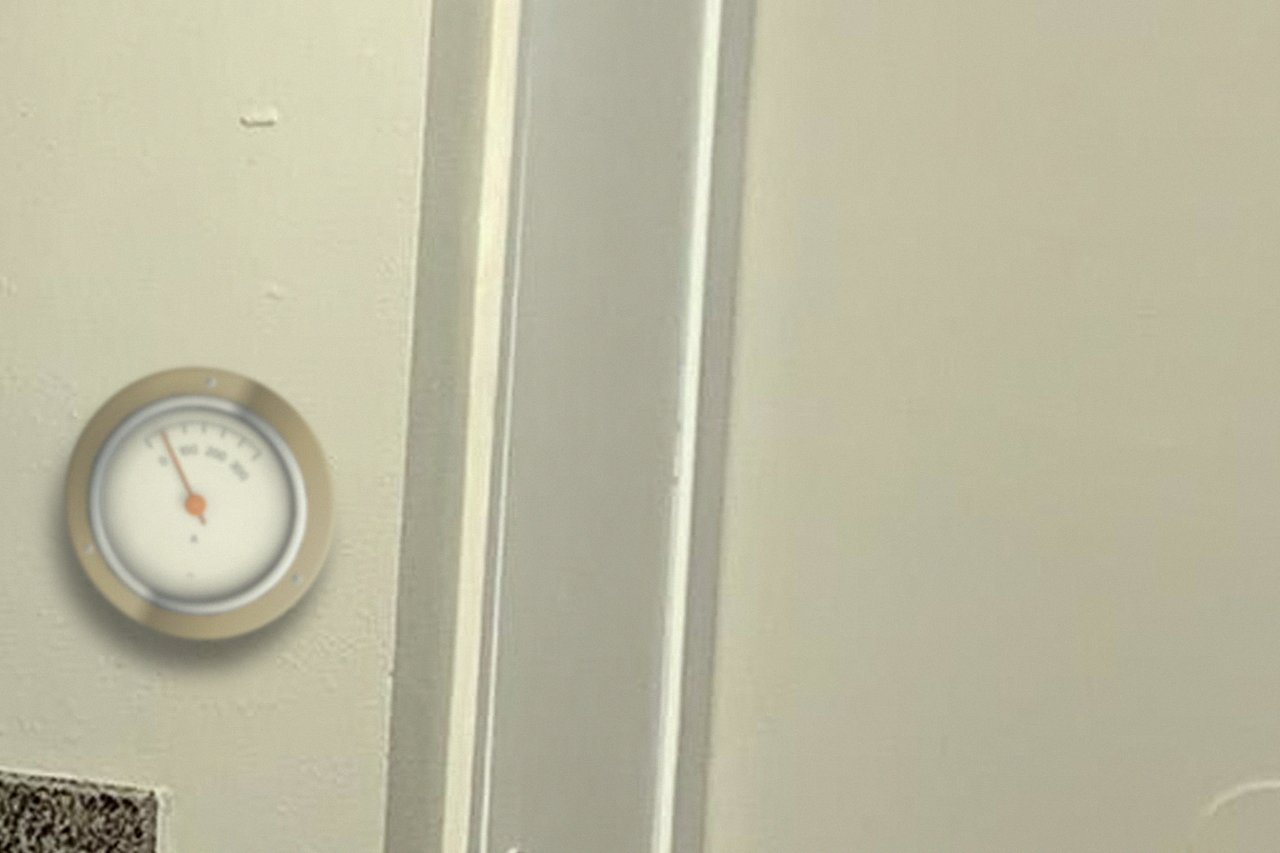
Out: value=50 unit=A
